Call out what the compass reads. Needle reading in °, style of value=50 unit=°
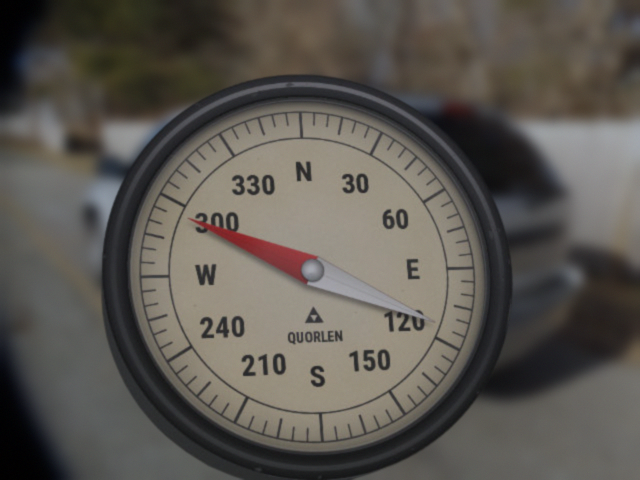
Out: value=295 unit=°
